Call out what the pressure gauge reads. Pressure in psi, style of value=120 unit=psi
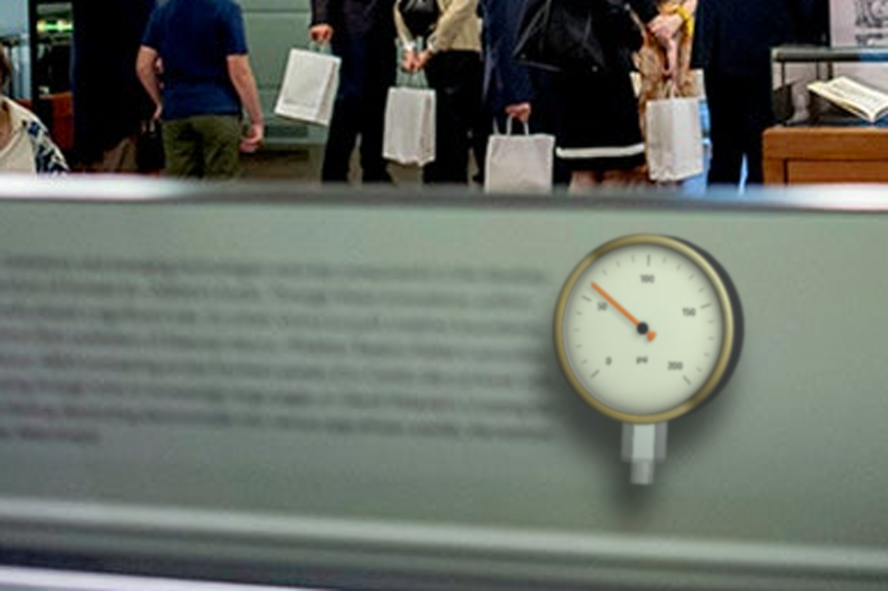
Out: value=60 unit=psi
